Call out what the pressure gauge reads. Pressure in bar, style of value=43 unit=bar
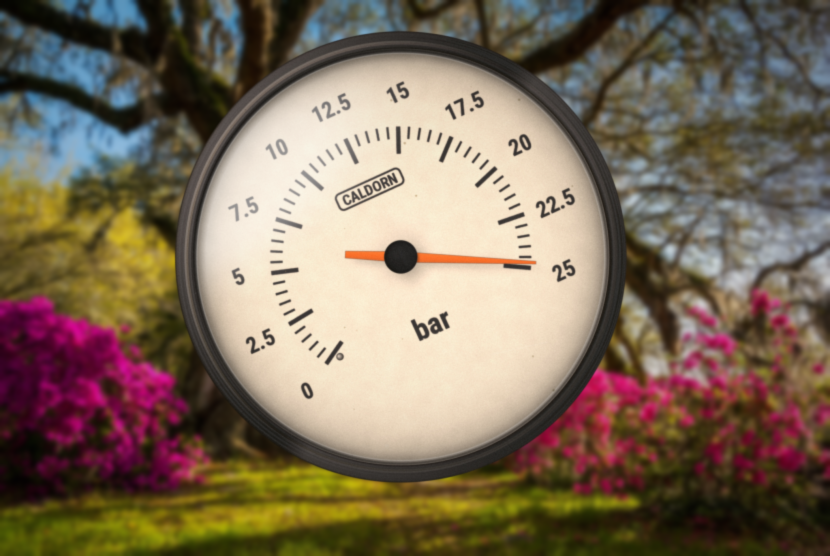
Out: value=24.75 unit=bar
